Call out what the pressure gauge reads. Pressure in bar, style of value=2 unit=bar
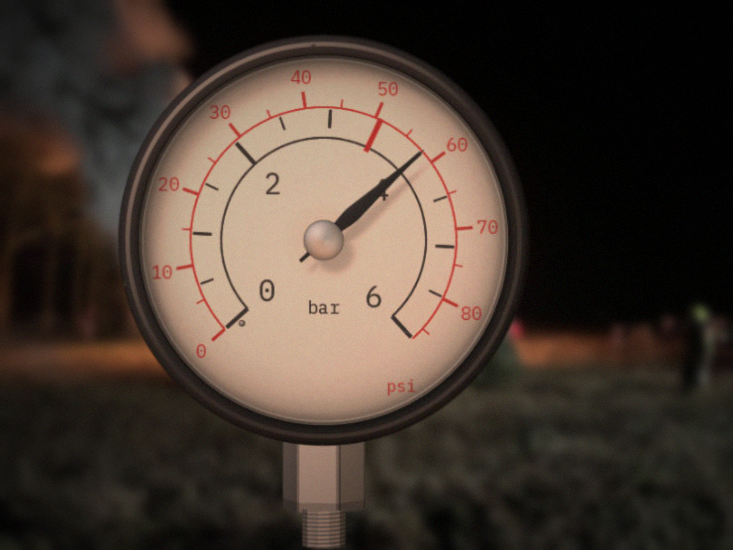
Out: value=4 unit=bar
